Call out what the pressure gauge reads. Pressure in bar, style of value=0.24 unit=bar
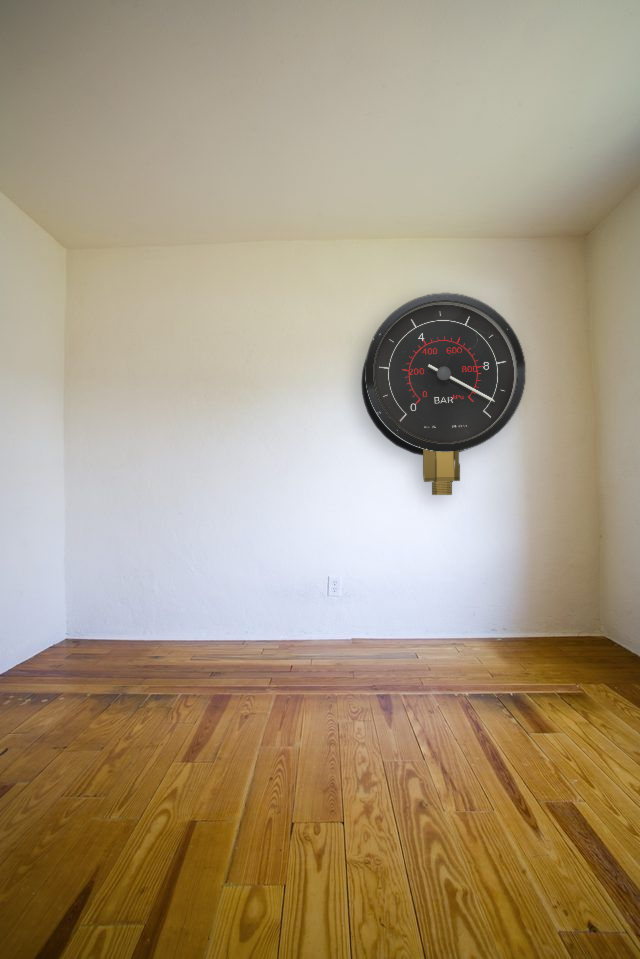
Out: value=9.5 unit=bar
